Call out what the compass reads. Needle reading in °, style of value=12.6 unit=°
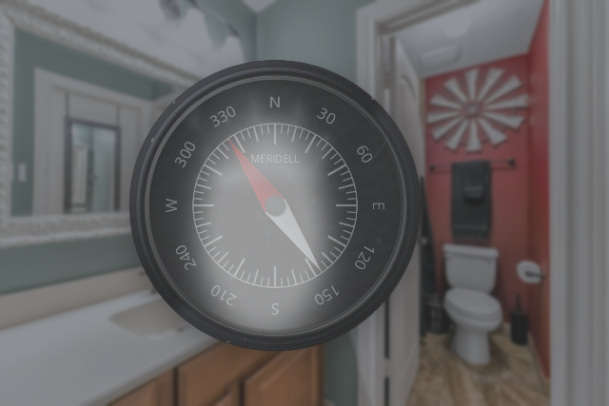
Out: value=325 unit=°
